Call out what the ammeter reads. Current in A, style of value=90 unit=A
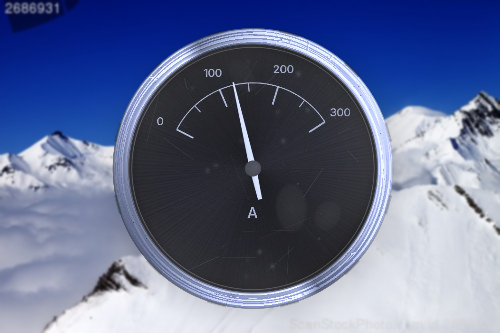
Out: value=125 unit=A
